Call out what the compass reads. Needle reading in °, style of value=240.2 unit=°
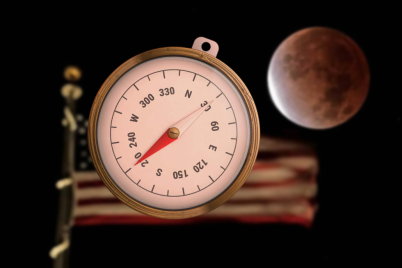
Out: value=210 unit=°
